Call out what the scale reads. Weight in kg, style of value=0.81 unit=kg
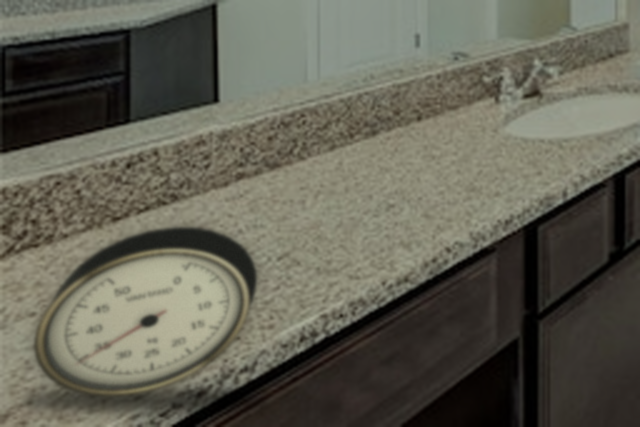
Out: value=35 unit=kg
